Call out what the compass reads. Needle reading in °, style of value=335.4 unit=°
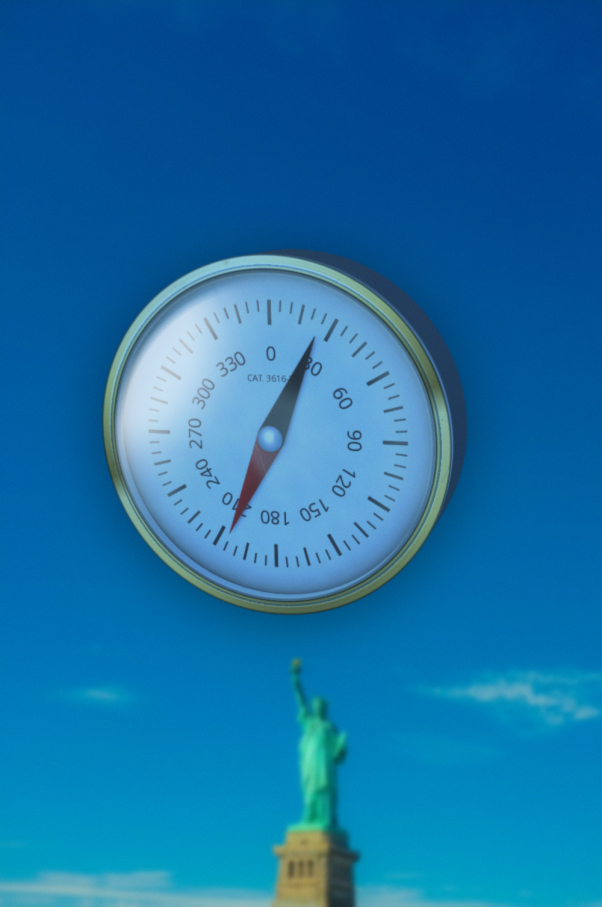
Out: value=205 unit=°
